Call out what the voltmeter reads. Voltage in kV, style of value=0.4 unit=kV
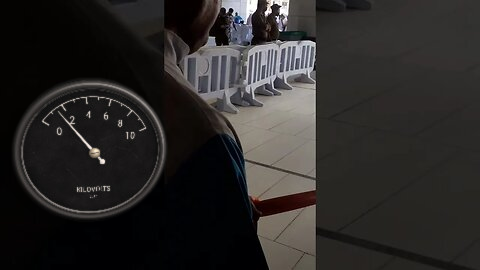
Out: value=1.5 unit=kV
